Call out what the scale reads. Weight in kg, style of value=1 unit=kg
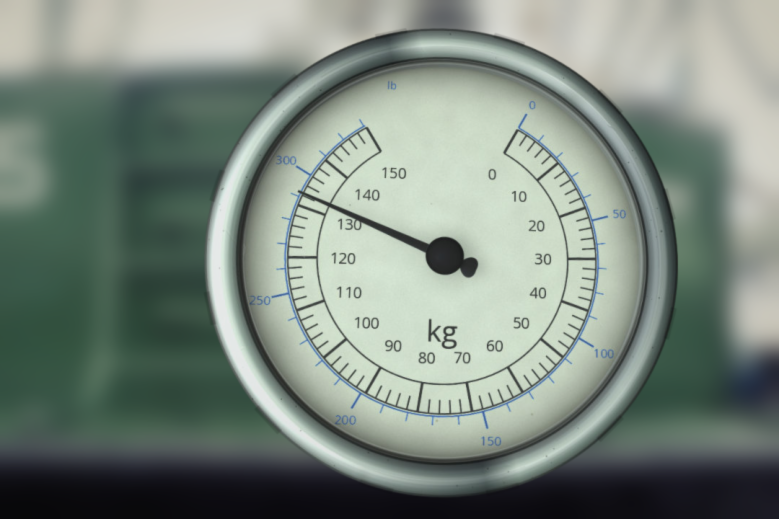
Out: value=132 unit=kg
